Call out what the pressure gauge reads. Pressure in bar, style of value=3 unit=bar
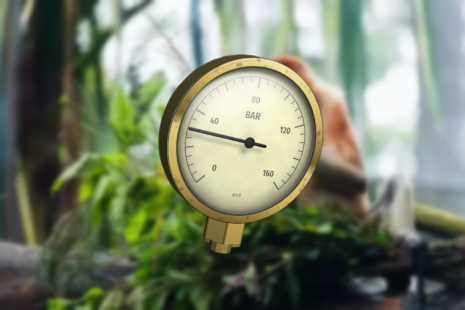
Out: value=30 unit=bar
